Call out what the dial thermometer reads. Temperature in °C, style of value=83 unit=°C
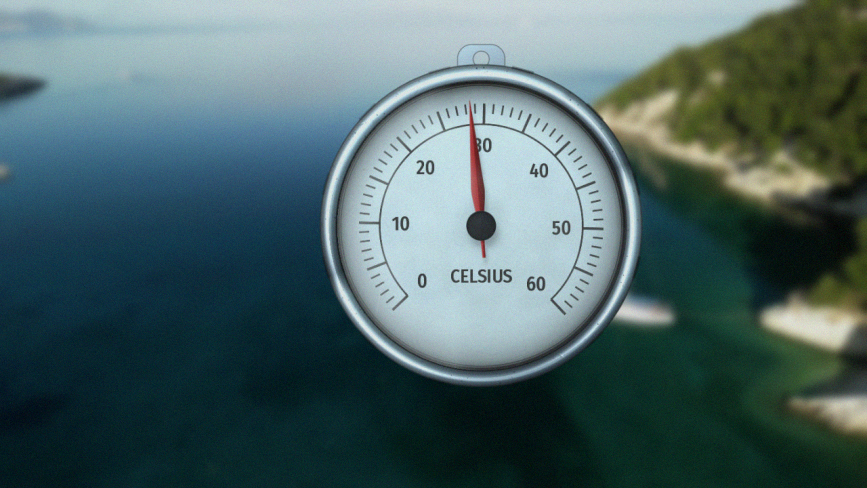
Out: value=28.5 unit=°C
